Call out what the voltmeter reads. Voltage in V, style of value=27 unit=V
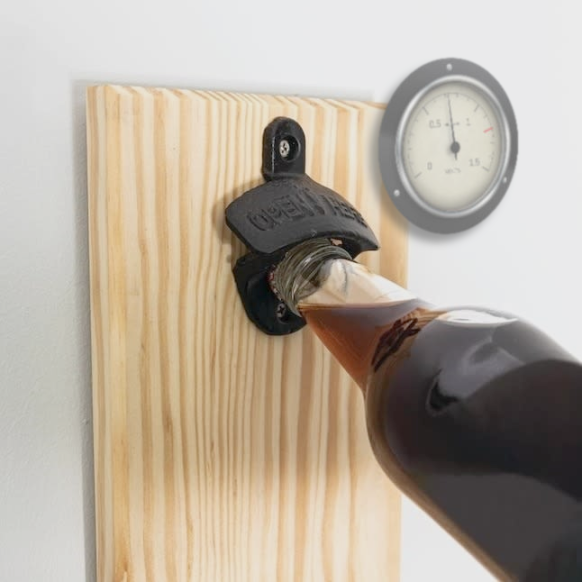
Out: value=0.7 unit=V
